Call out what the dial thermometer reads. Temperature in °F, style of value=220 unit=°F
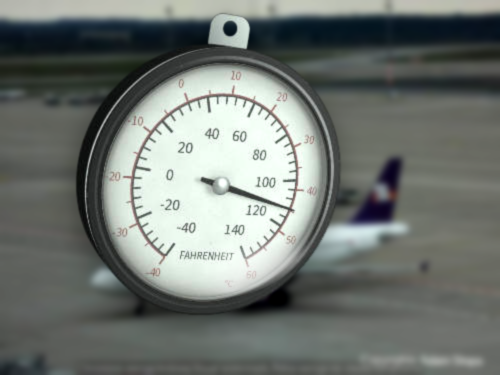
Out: value=112 unit=°F
